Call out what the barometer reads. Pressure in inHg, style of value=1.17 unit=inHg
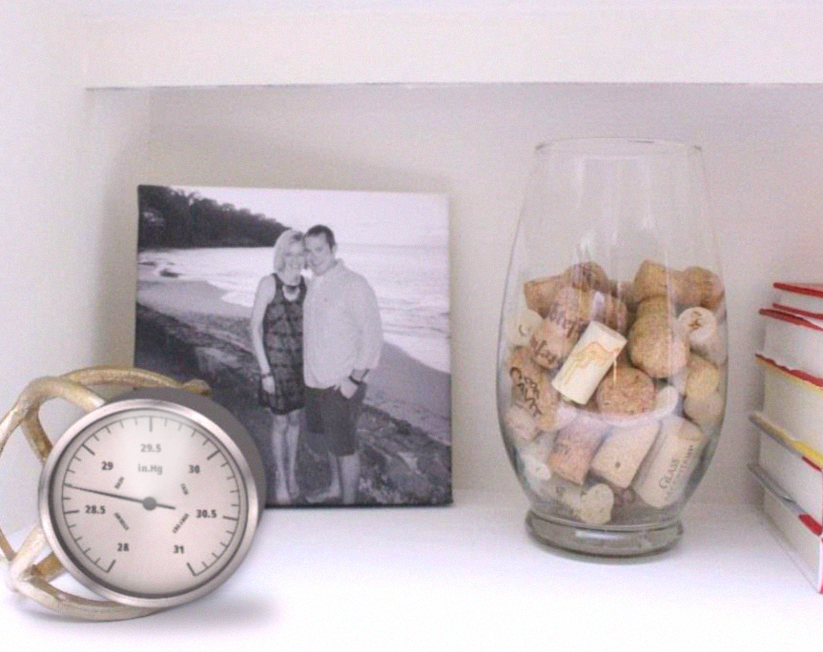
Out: value=28.7 unit=inHg
